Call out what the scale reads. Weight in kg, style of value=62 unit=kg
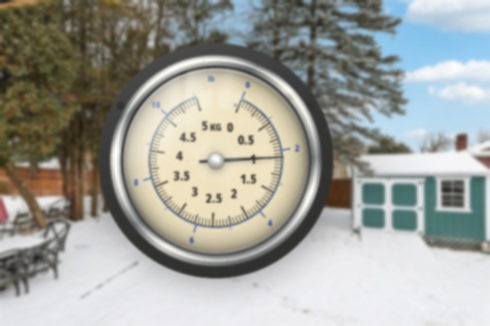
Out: value=1 unit=kg
